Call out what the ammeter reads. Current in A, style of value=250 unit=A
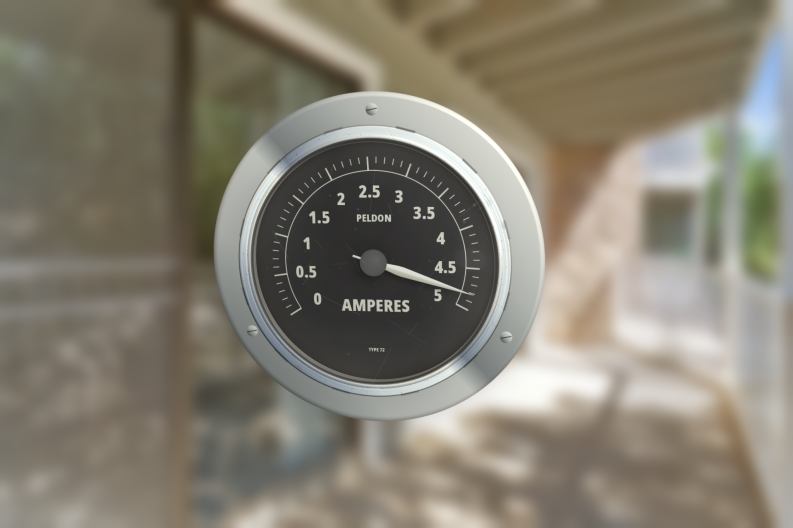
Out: value=4.8 unit=A
